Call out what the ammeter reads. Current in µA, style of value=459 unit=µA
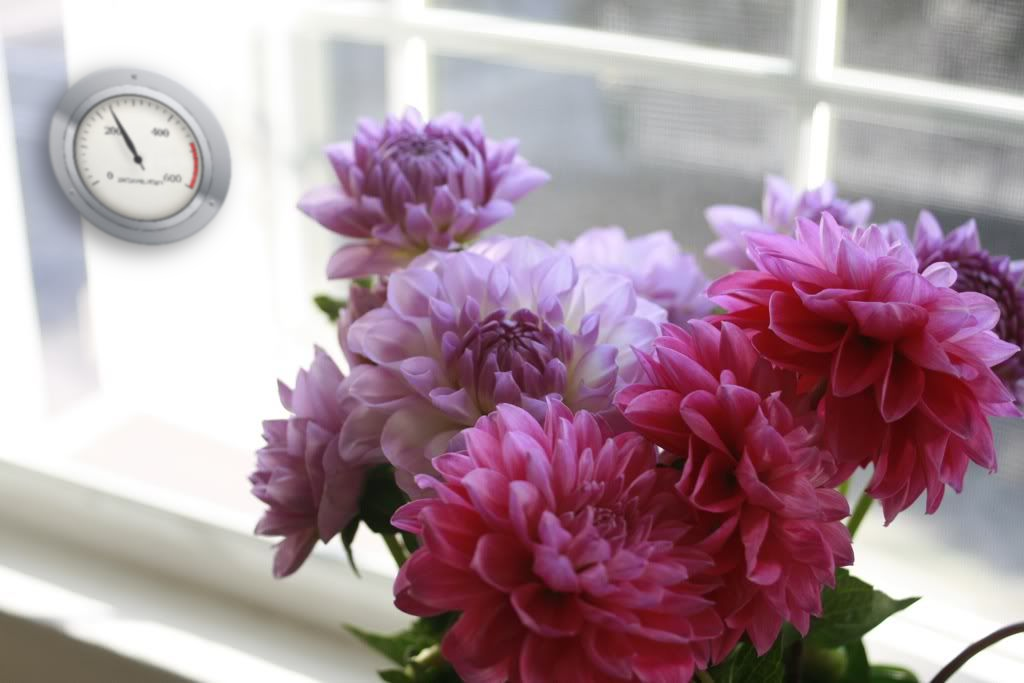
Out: value=240 unit=µA
